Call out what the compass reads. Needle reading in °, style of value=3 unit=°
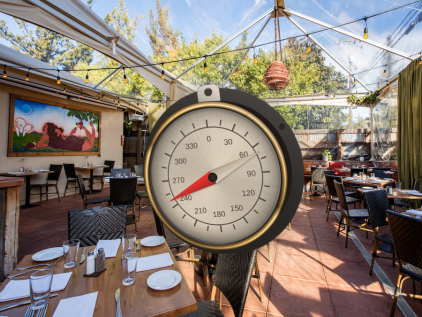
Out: value=247.5 unit=°
